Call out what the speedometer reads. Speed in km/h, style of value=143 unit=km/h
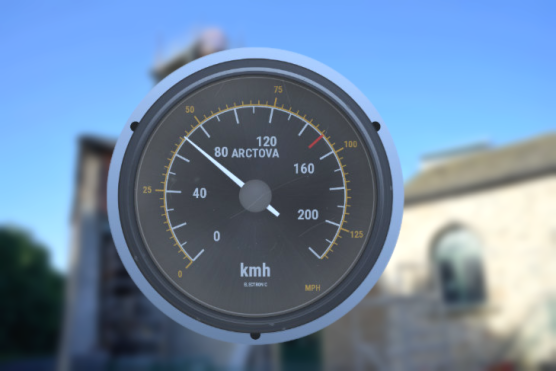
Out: value=70 unit=km/h
